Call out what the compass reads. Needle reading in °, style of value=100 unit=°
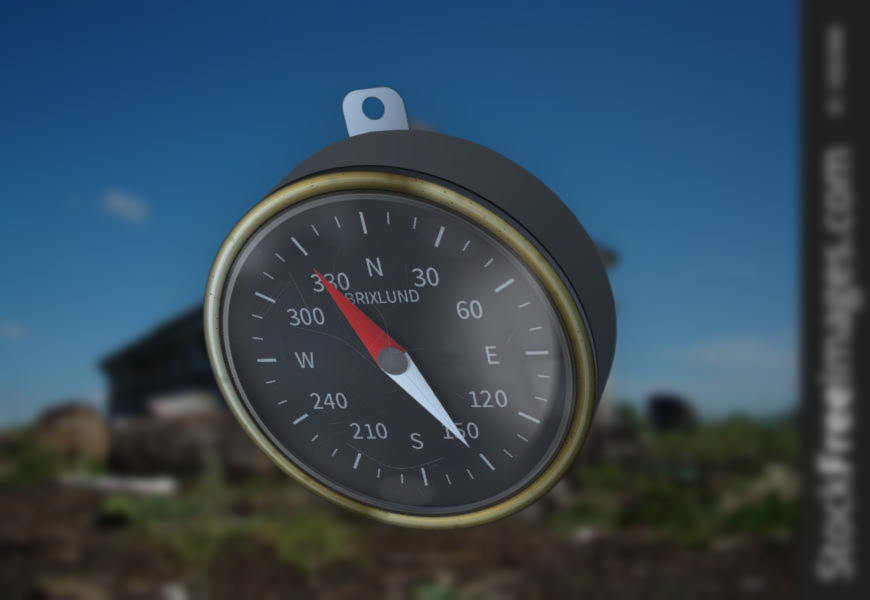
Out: value=330 unit=°
